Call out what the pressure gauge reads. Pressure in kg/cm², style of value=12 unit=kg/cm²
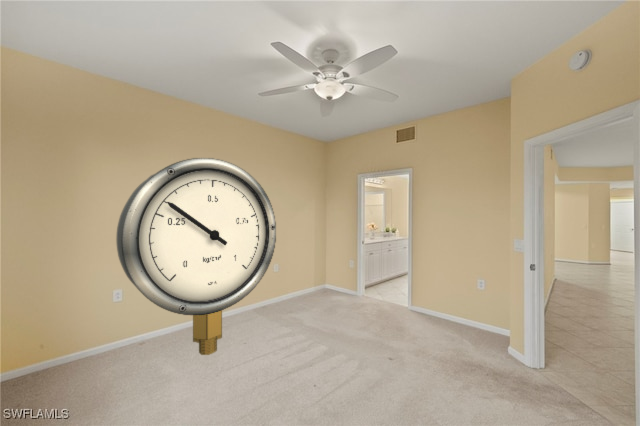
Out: value=0.3 unit=kg/cm²
